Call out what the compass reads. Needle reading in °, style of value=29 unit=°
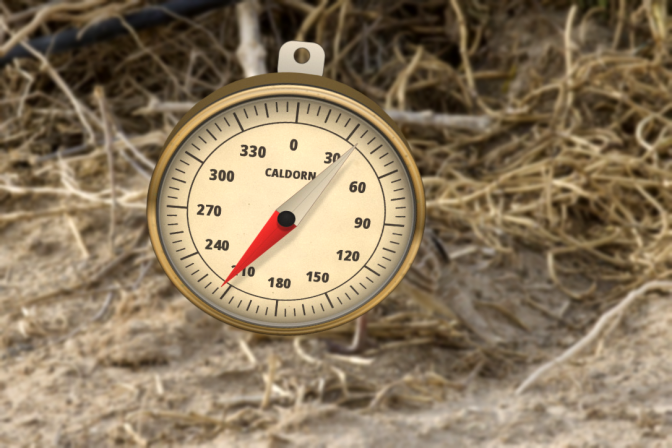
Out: value=215 unit=°
